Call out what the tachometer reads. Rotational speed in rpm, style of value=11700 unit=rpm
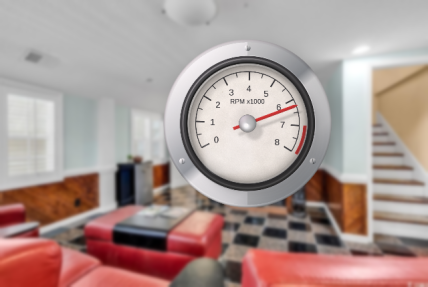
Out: value=6250 unit=rpm
